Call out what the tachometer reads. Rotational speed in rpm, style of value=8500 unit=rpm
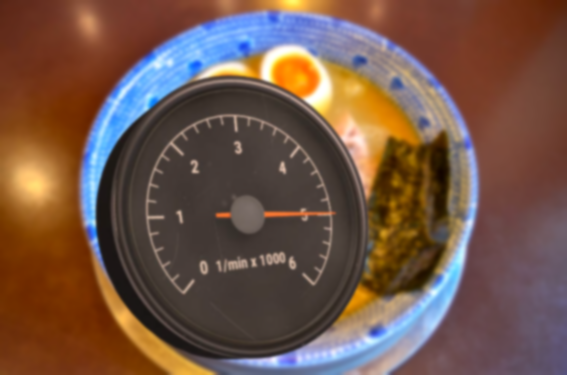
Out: value=5000 unit=rpm
